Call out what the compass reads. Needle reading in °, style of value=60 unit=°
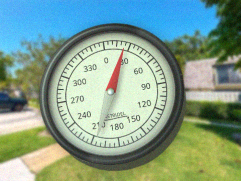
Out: value=25 unit=°
